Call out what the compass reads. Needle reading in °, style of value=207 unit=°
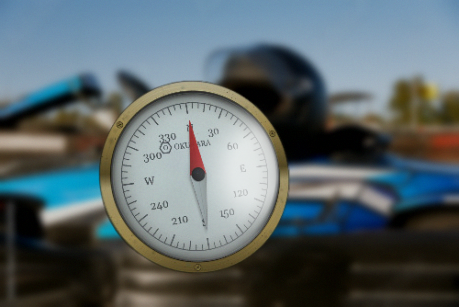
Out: value=0 unit=°
